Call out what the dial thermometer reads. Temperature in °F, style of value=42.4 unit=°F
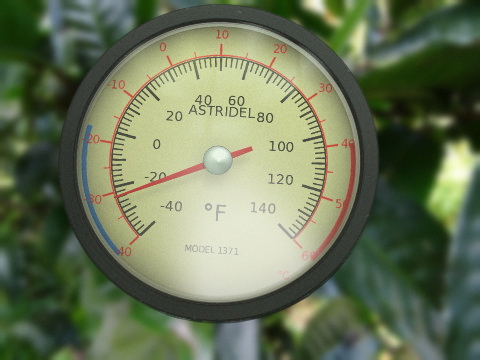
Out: value=-24 unit=°F
